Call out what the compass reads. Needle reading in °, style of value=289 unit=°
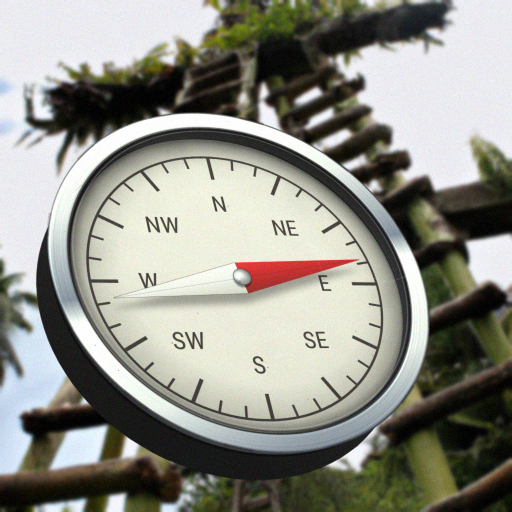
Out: value=80 unit=°
